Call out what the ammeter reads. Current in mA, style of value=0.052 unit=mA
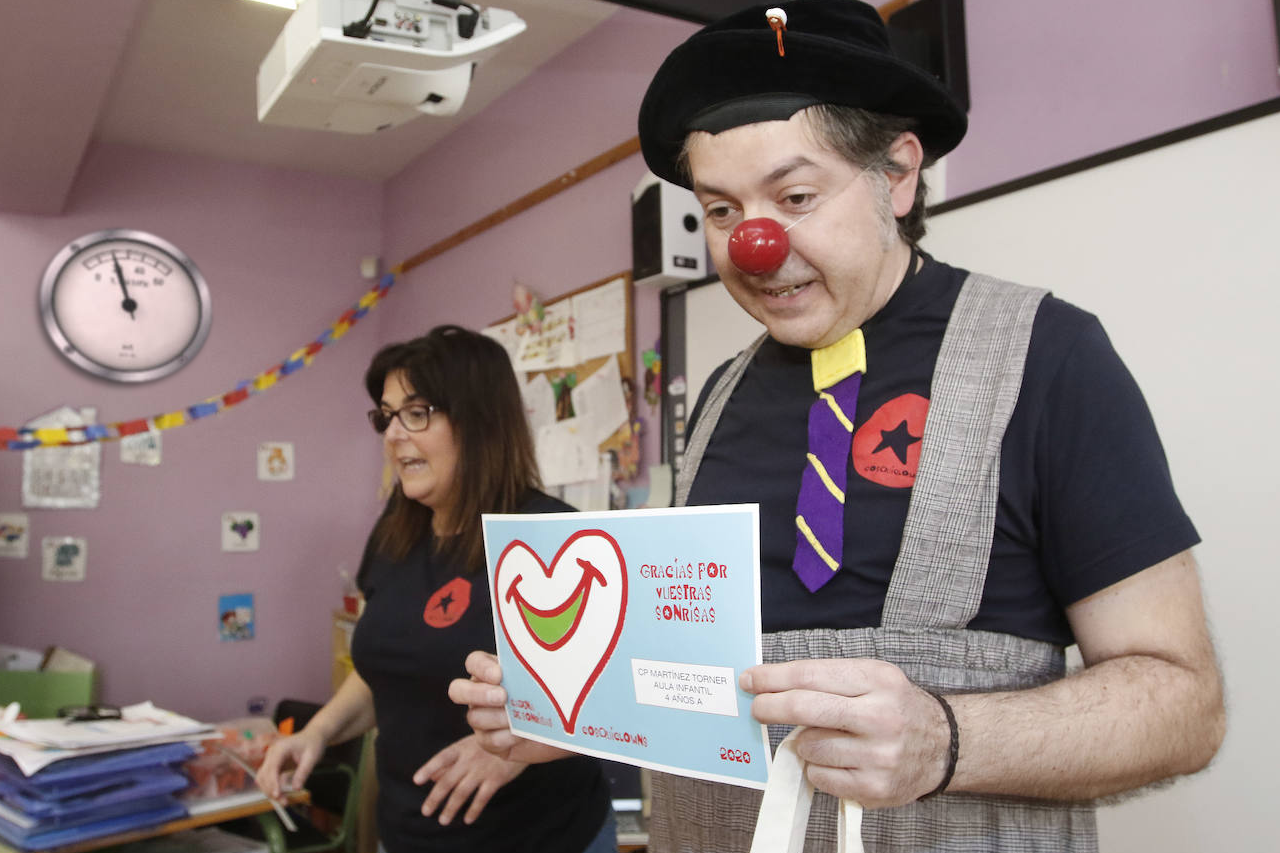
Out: value=20 unit=mA
